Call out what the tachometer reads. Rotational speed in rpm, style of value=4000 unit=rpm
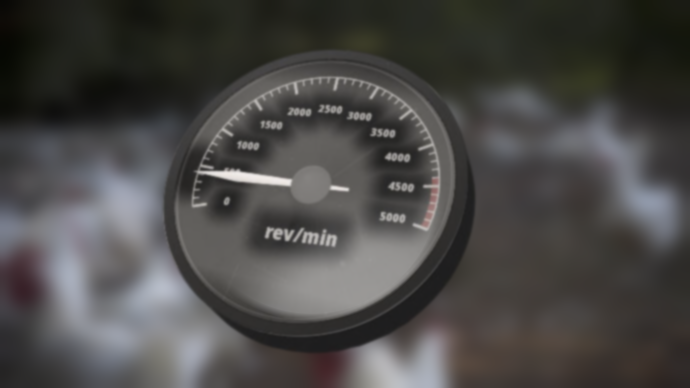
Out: value=400 unit=rpm
